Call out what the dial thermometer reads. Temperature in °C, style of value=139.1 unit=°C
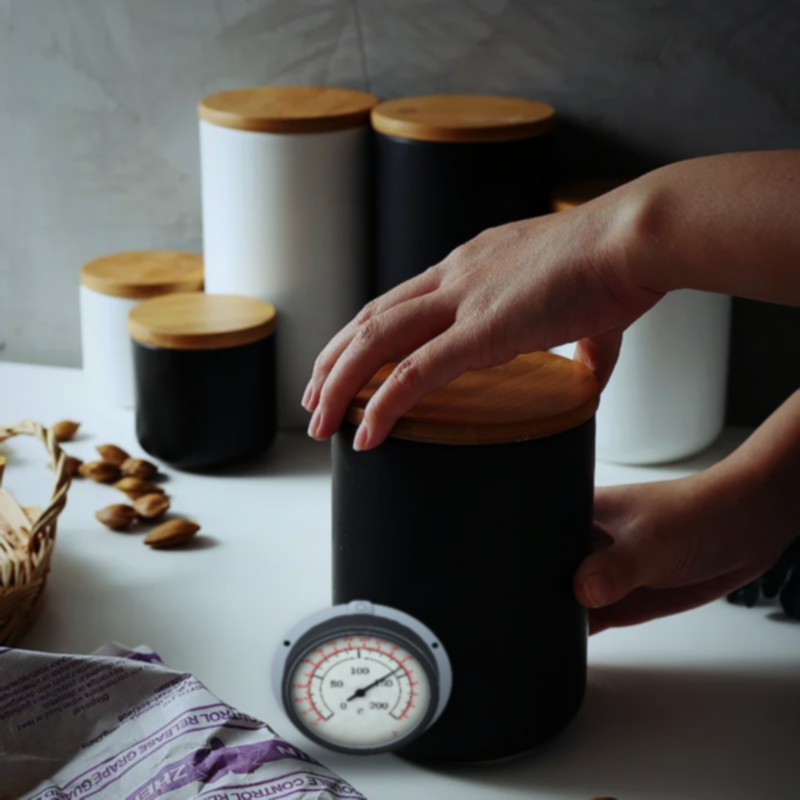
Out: value=140 unit=°C
